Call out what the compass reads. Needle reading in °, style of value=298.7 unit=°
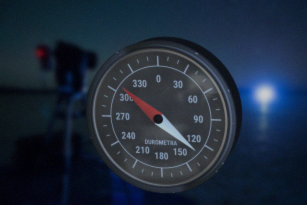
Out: value=310 unit=°
